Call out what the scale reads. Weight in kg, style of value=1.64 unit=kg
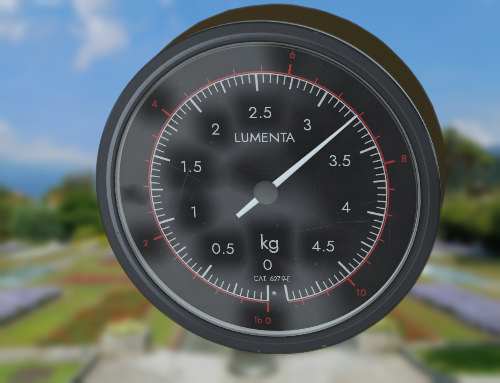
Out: value=3.25 unit=kg
